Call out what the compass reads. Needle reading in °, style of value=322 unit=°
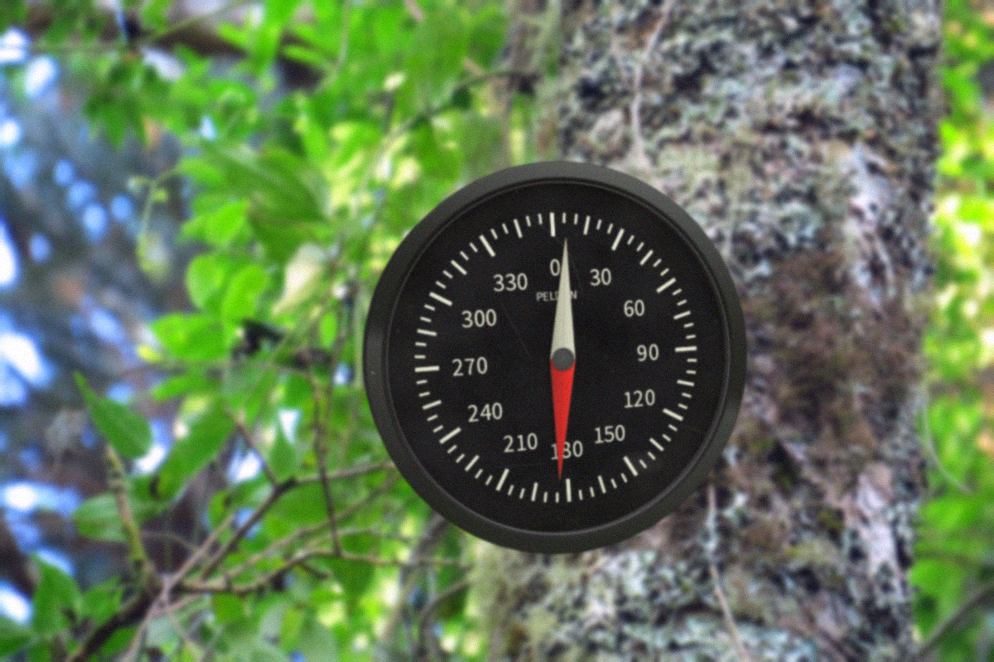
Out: value=185 unit=°
